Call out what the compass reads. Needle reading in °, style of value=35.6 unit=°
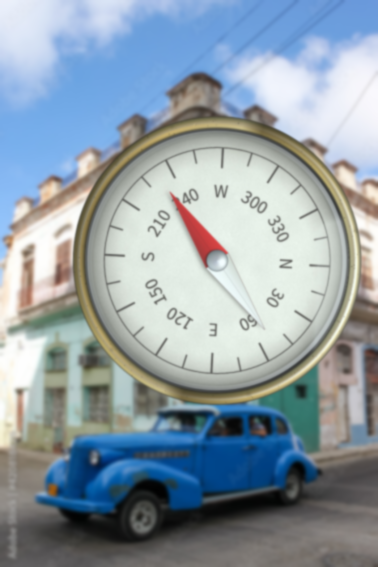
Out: value=232.5 unit=°
